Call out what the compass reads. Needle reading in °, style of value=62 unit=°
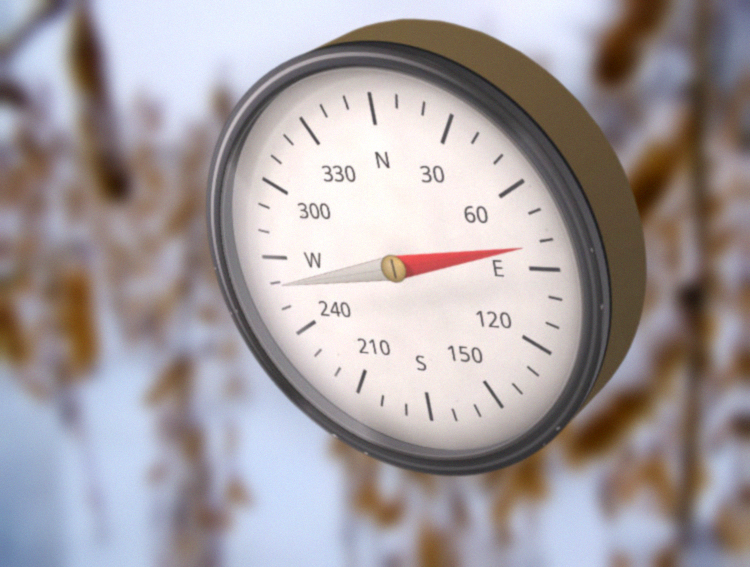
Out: value=80 unit=°
